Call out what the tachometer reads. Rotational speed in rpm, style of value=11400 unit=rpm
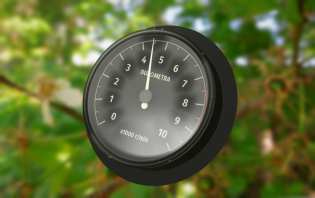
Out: value=4500 unit=rpm
